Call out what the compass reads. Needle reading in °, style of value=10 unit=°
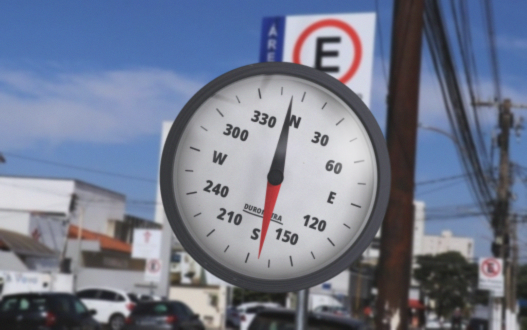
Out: value=172.5 unit=°
